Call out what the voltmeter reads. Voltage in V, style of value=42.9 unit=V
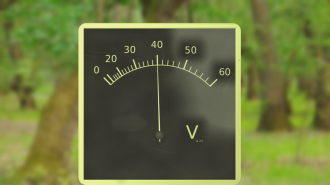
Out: value=40 unit=V
